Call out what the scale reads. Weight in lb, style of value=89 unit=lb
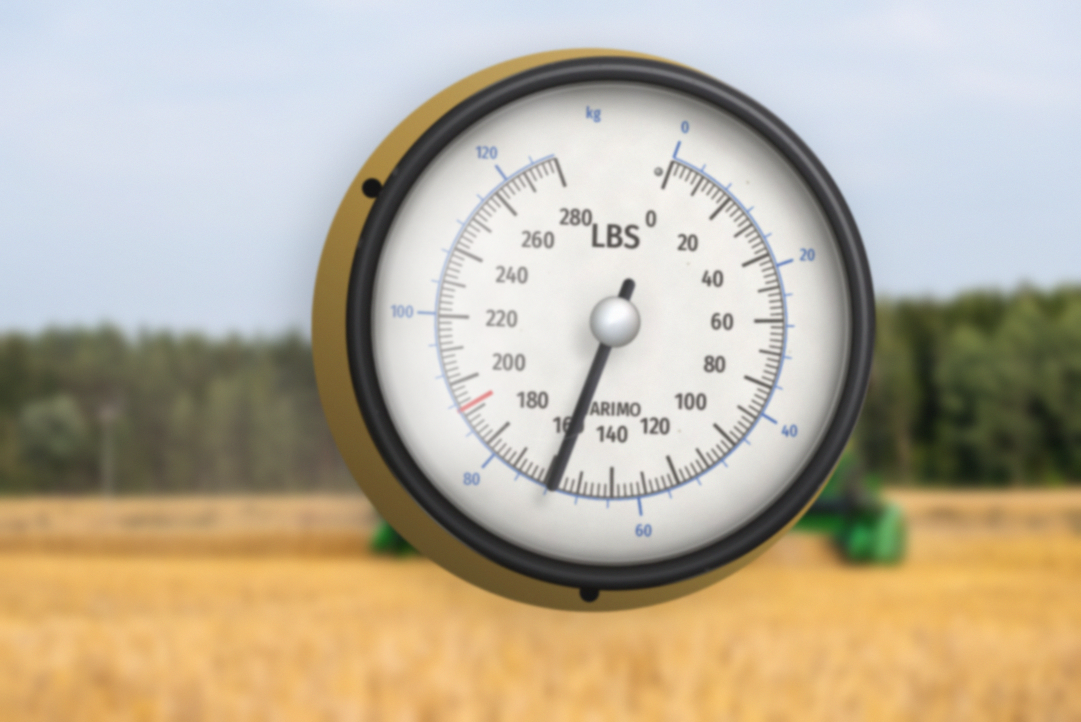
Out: value=158 unit=lb
